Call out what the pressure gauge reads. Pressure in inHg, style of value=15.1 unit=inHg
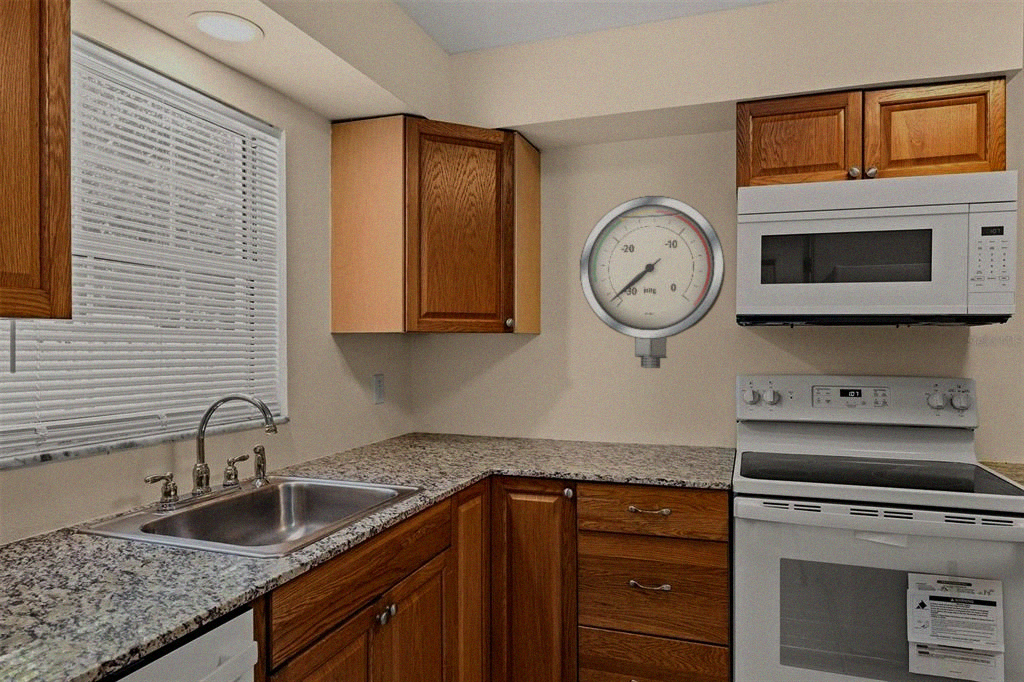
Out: value=-29 unit=inHg
